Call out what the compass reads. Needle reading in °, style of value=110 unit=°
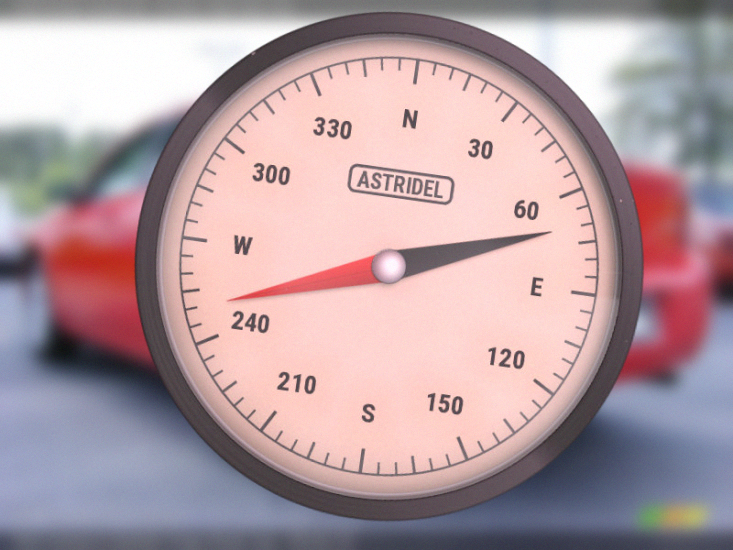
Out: value=250 unit=°
